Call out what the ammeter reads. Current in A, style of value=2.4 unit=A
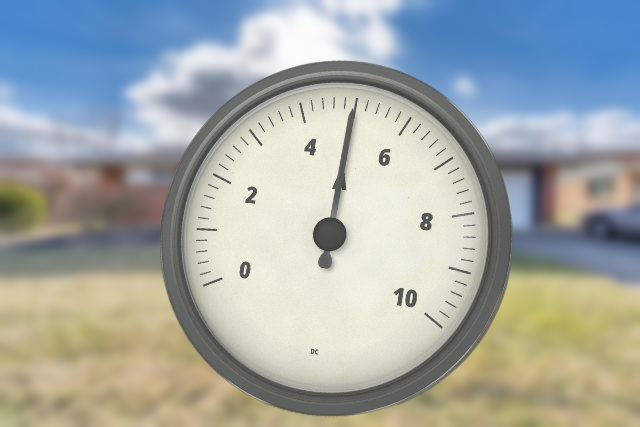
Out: value=5 unit=A
